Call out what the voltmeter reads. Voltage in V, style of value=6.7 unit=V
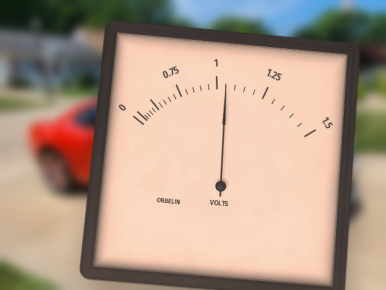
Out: value=1.05 unit=V
